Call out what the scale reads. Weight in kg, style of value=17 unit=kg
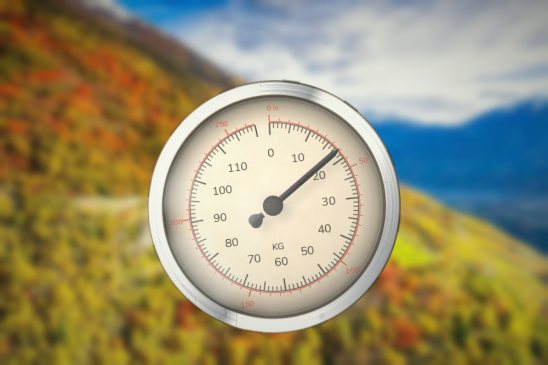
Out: value=18 unit=kg
